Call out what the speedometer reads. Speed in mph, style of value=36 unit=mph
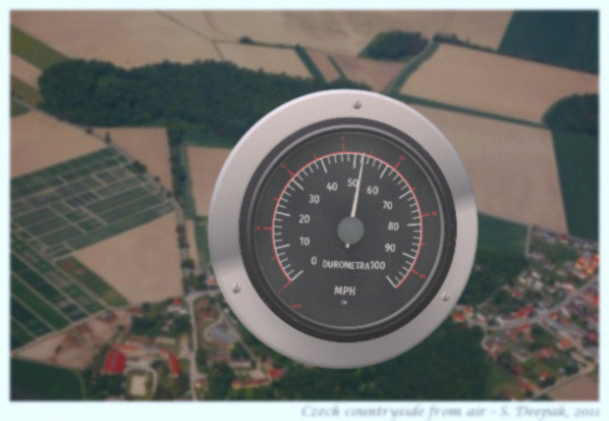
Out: value=52 unit=mph
